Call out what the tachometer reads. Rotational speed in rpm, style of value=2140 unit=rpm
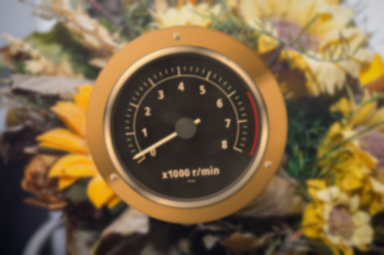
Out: value=200 unit=rpm
